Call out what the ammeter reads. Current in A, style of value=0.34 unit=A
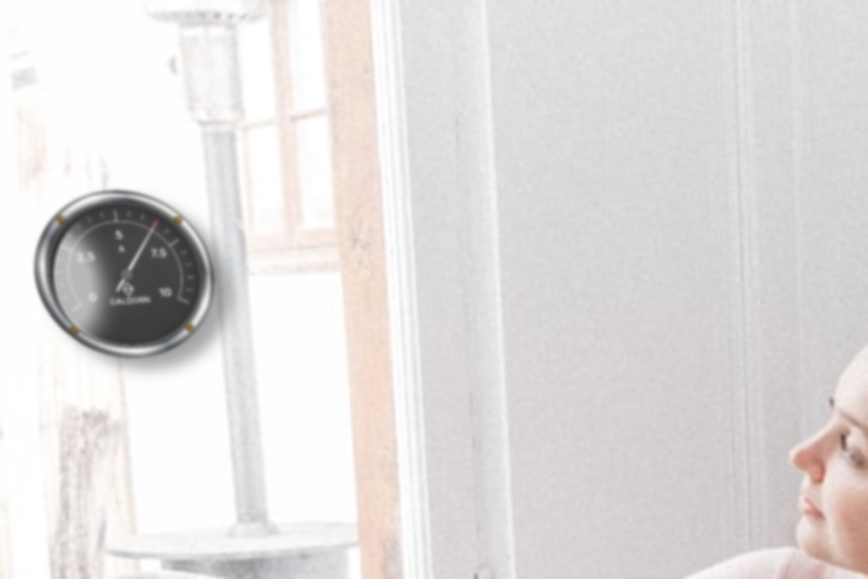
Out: value=6.5 unit=A
